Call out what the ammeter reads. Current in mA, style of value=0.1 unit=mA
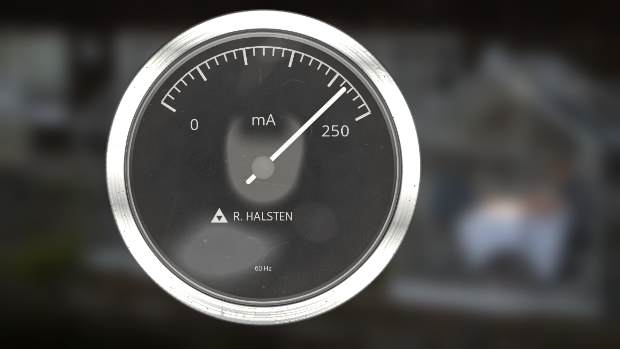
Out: value=215 unit=mA
